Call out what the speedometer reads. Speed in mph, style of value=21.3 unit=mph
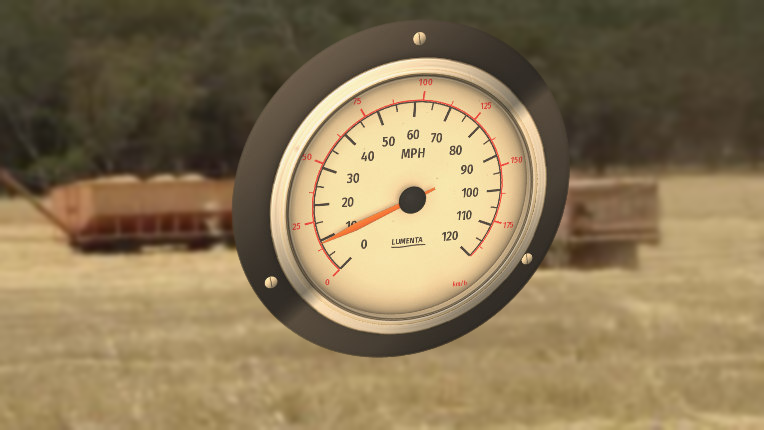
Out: value=10 unit=mph
